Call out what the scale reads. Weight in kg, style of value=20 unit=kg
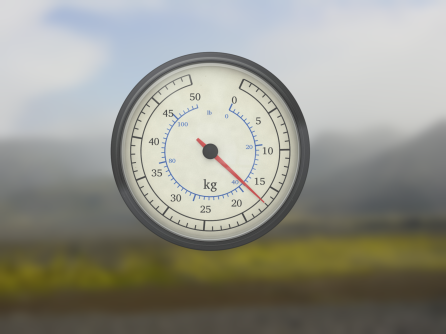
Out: value=17 unit=kg
